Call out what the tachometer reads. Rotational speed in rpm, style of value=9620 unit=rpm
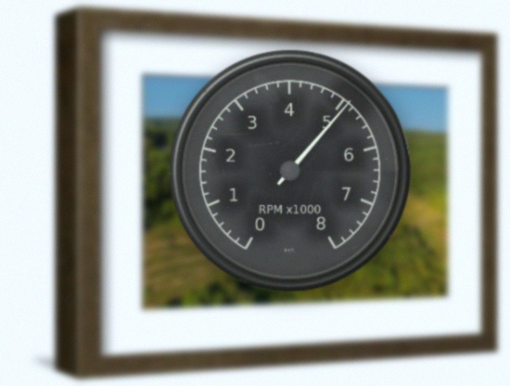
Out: value=5100 unit=rpm
